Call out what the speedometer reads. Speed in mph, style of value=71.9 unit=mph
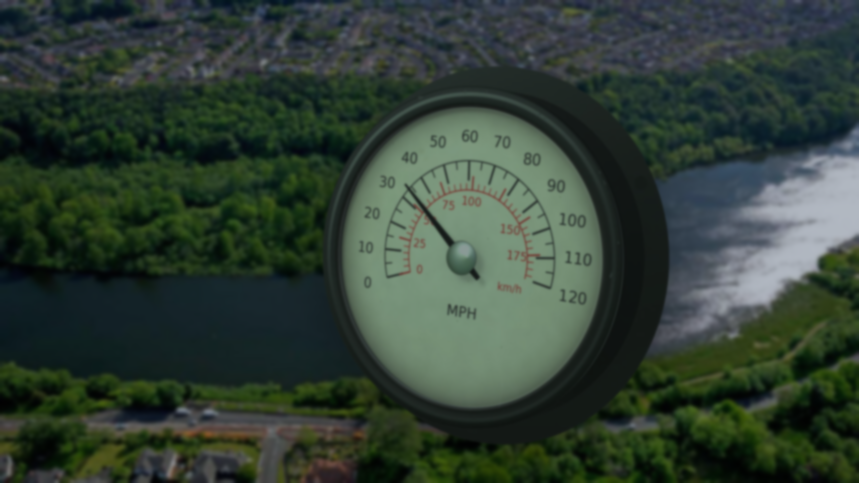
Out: value=35 unit=mph
